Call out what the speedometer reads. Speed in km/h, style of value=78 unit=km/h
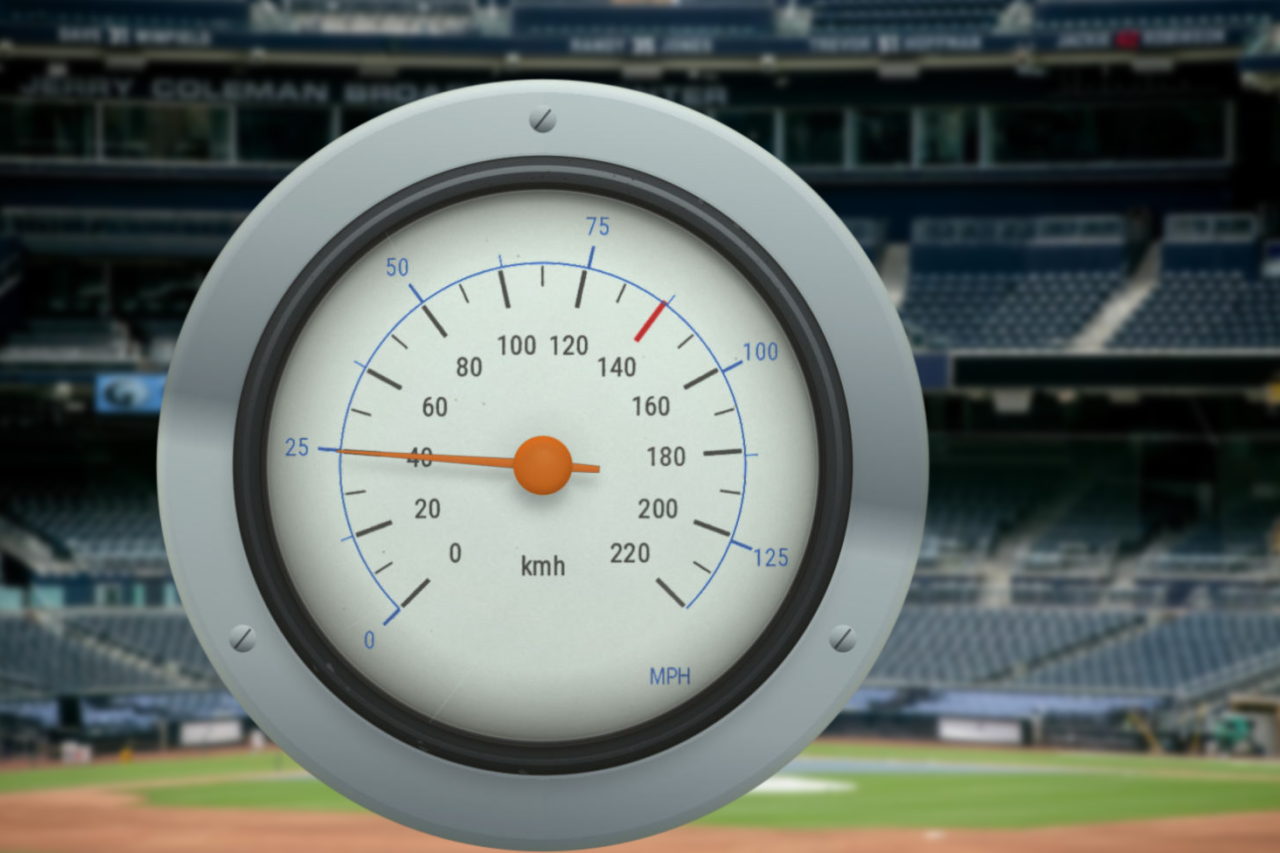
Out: value=40 unit=km/h
